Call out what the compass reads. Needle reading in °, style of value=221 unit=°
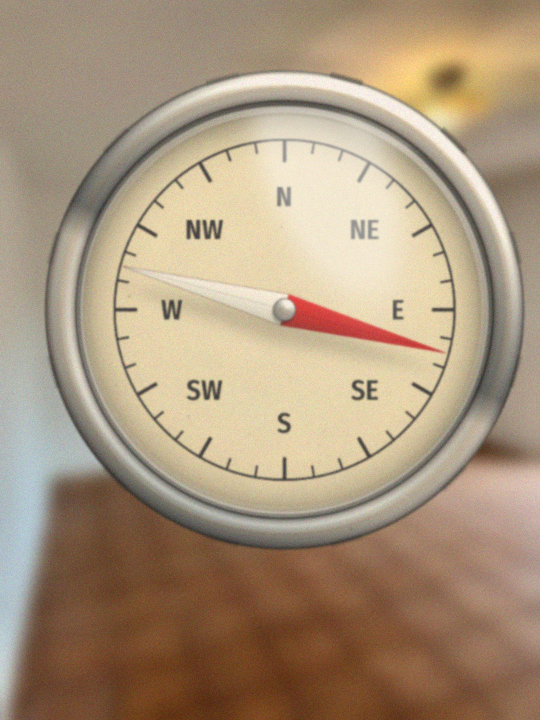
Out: value=105 unit=°
